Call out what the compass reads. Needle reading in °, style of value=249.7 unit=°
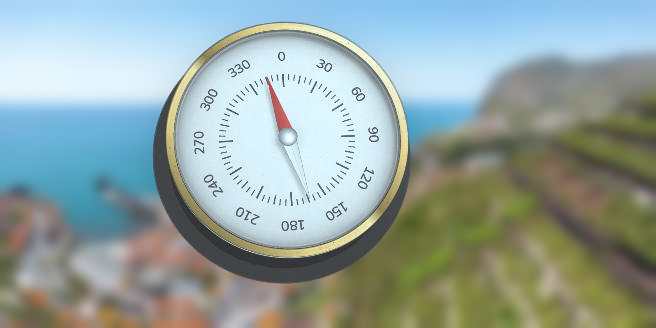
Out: value=345 unit=°
